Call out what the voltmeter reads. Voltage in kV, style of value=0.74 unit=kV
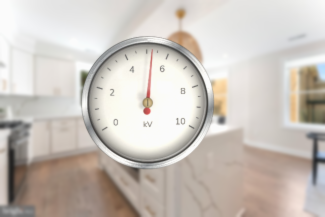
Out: value=5.25 unit=kV
